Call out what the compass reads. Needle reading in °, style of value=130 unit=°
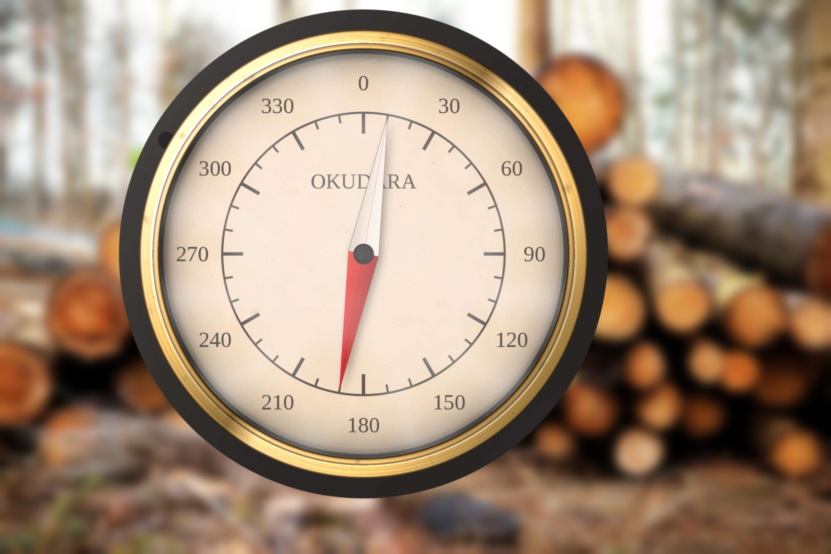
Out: value=190 unit=°
